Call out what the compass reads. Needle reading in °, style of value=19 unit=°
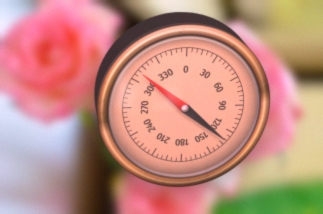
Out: value=310 unit=°
